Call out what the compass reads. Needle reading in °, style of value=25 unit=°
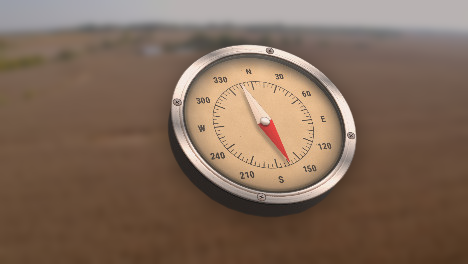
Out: value=165 unit=°
